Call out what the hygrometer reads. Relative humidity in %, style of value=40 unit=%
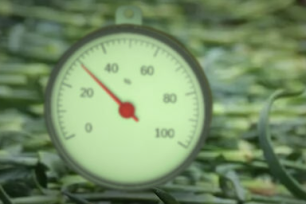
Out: value=30 unit=%
